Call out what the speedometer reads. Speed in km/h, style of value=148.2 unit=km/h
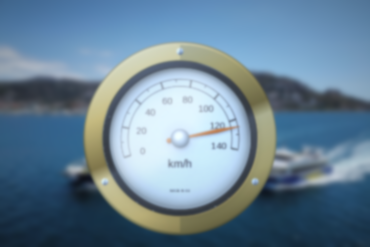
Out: value=125 unit=km/h
